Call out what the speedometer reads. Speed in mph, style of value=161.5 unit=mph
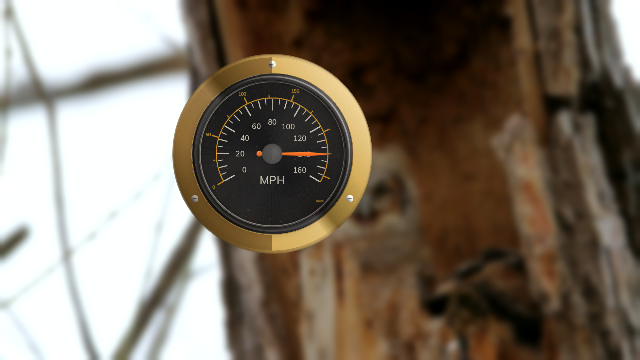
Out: value=140 unit=mph
